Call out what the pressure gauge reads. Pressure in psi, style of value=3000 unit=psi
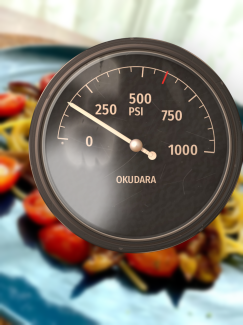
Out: value=150 unit=psi
